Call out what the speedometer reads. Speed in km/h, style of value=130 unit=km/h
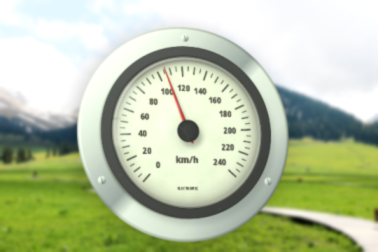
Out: value=105 unit=km/h
